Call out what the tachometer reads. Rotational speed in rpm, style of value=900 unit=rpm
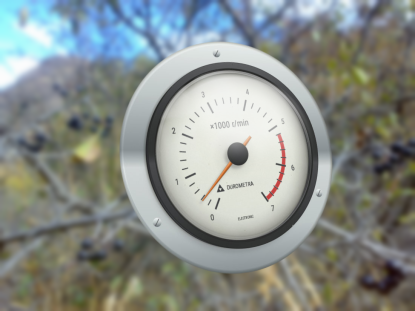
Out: value=400 unit=rpm
